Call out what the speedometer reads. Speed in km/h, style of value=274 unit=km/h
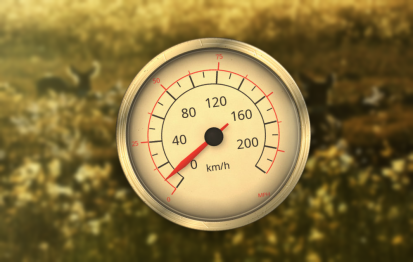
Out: value=10 unit=km/h
